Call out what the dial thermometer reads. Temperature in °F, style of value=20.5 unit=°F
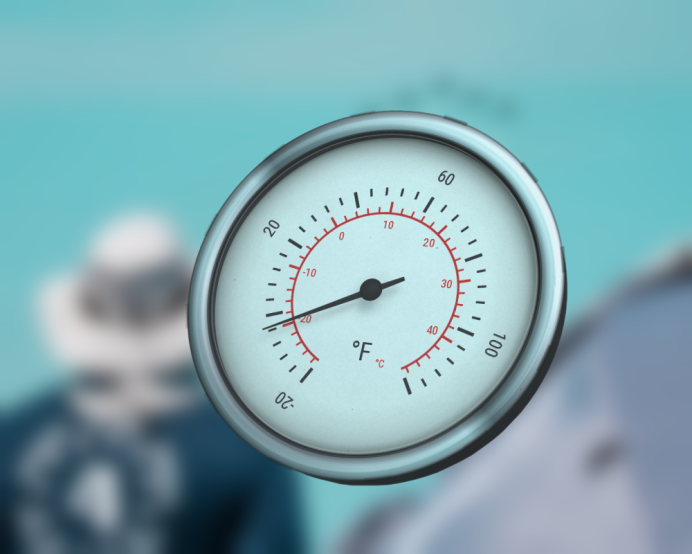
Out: value=-4 unit=°F
